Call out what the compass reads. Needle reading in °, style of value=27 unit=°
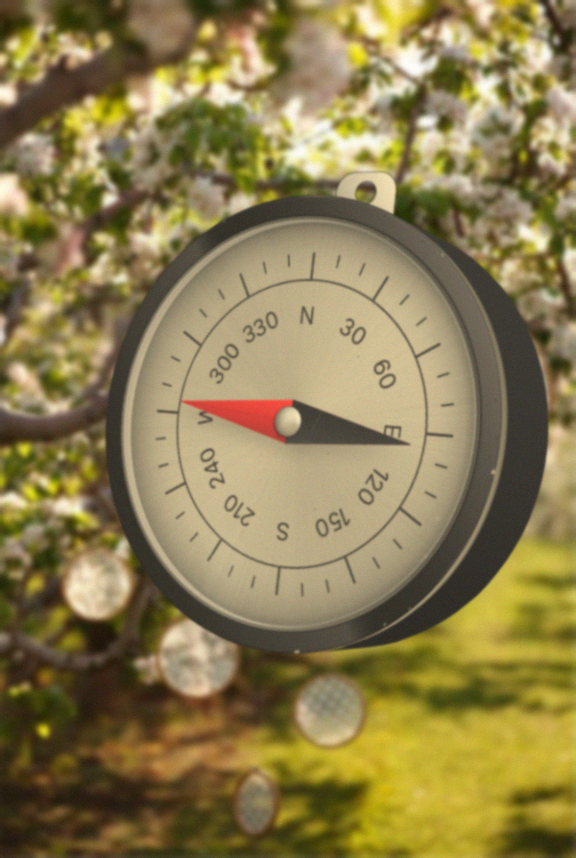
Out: value=275 unit=°
